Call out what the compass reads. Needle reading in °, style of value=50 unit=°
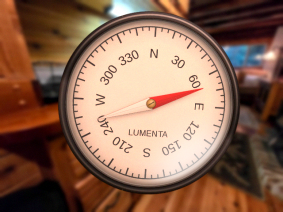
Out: value=70 unit=°
